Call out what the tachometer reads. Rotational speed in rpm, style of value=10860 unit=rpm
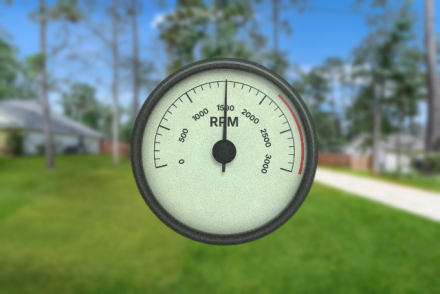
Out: value=1500 unit=rpm
